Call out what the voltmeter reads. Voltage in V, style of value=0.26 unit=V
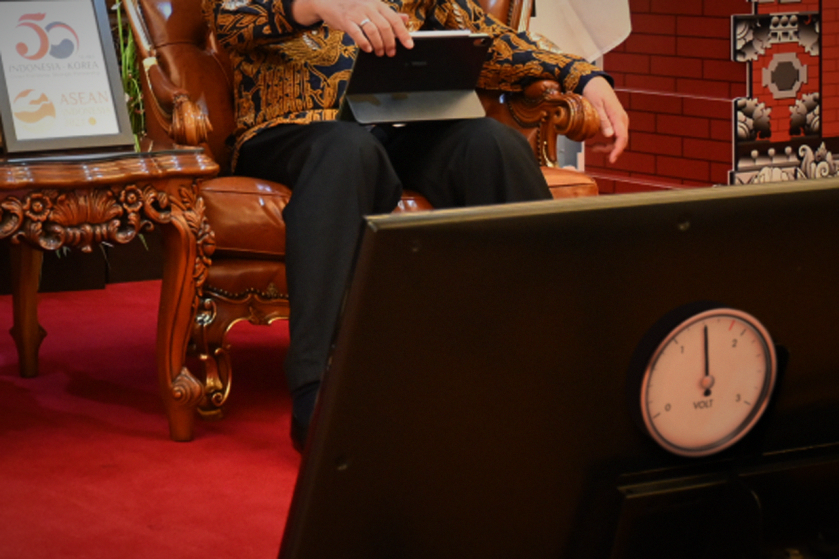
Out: value=1.4 unit=V
